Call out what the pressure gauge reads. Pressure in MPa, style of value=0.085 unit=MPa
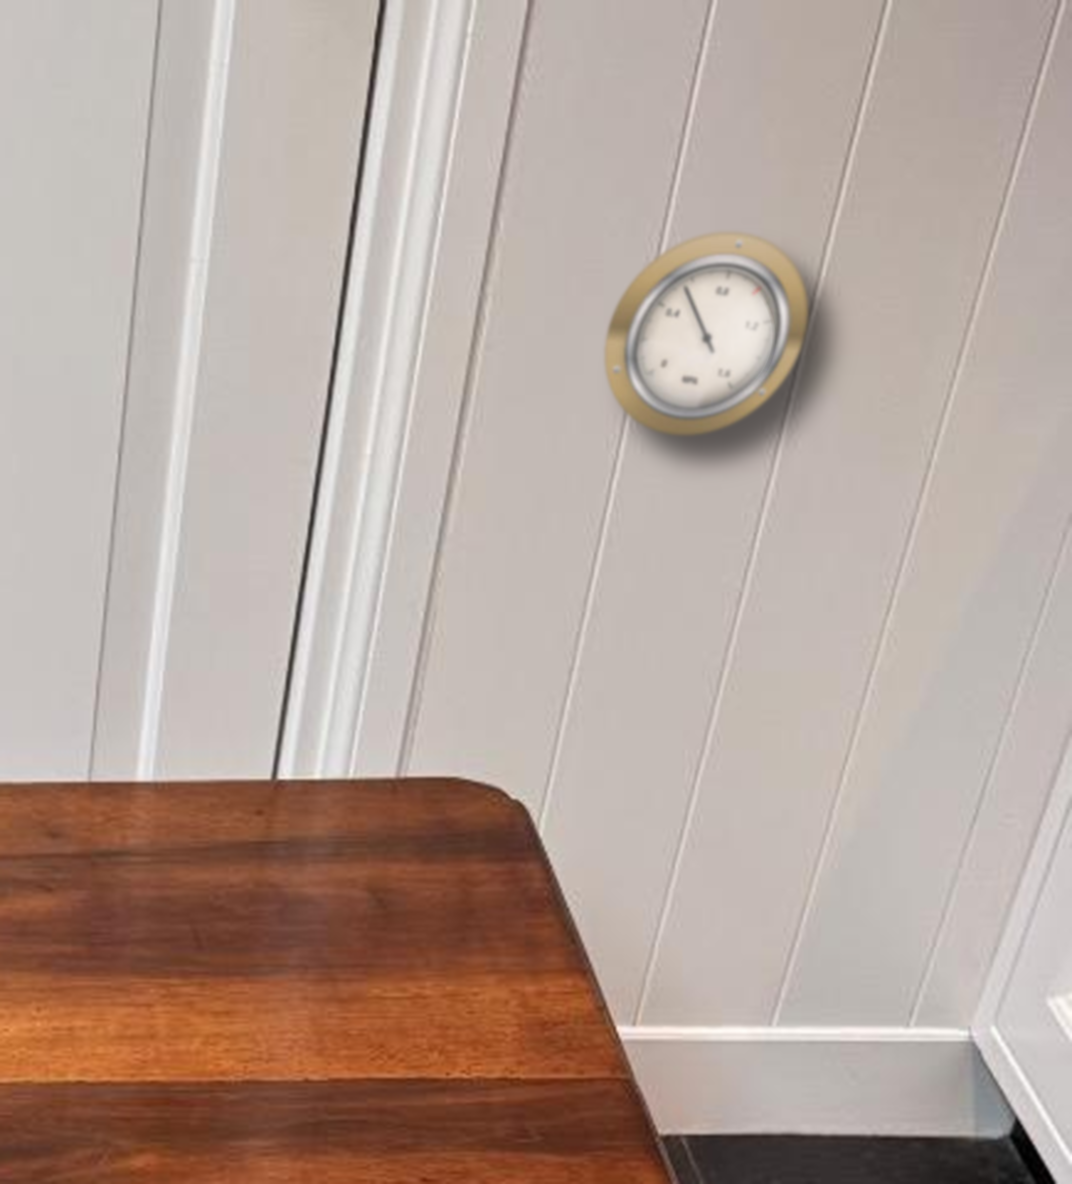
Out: value=0.55 unit=MPa
